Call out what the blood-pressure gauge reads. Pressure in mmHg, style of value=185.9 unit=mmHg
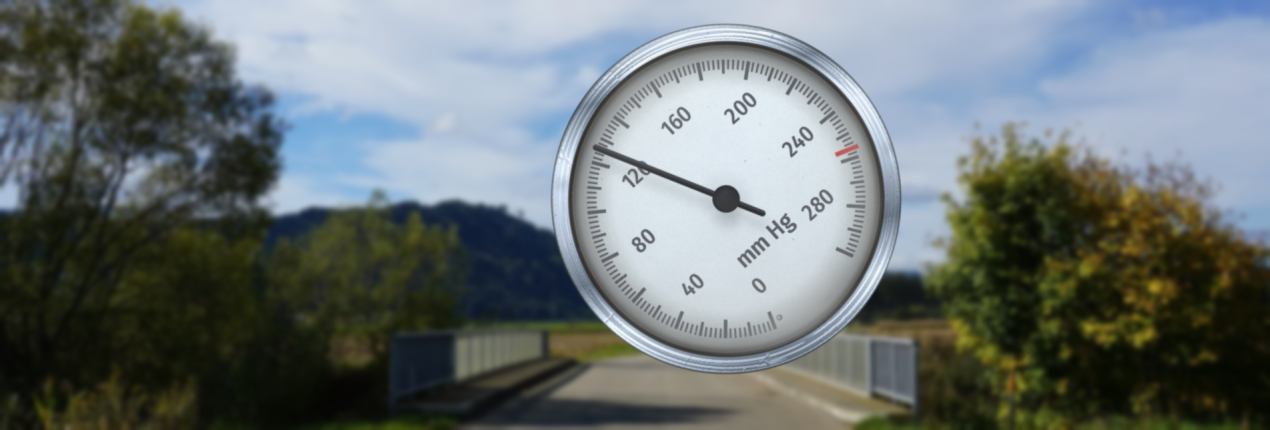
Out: value=126 unit=mmHg
